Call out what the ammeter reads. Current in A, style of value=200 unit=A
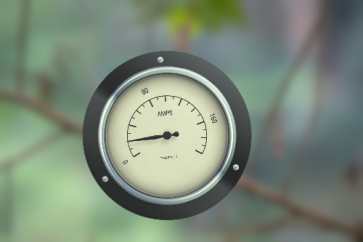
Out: value=20 unit=A
